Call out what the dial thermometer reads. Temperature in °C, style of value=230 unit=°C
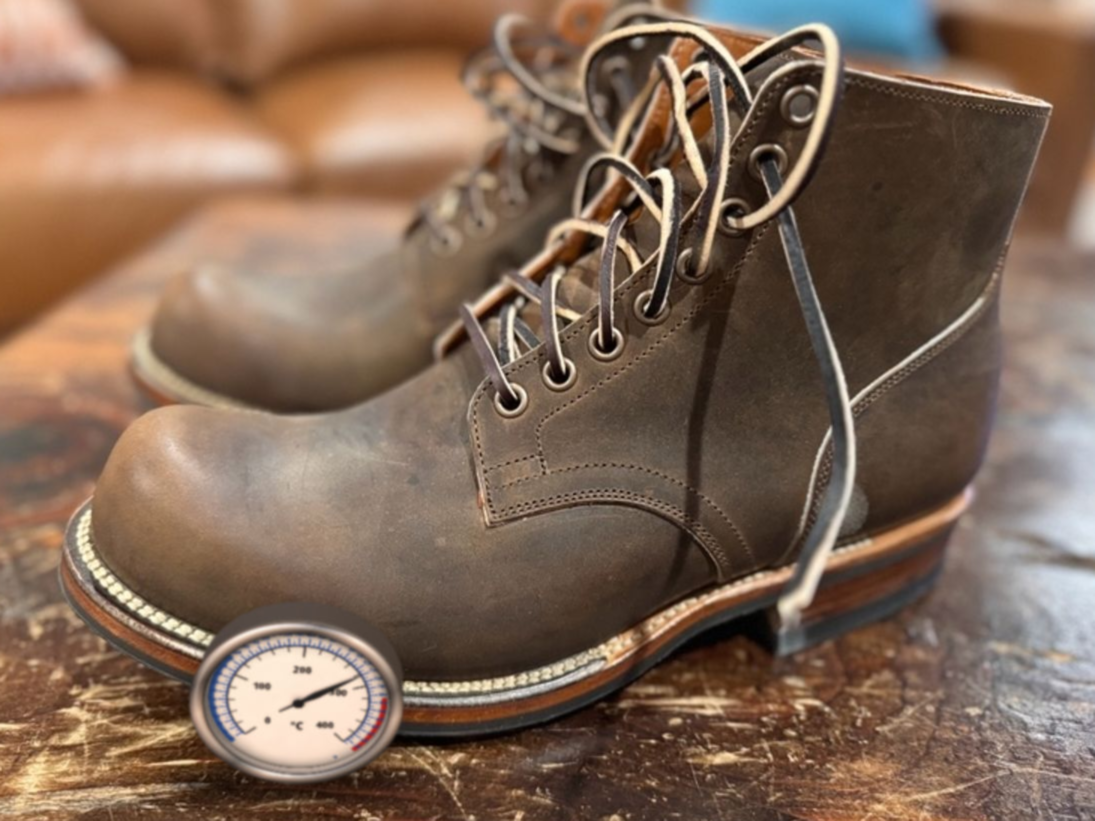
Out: value=280 unit=°C
